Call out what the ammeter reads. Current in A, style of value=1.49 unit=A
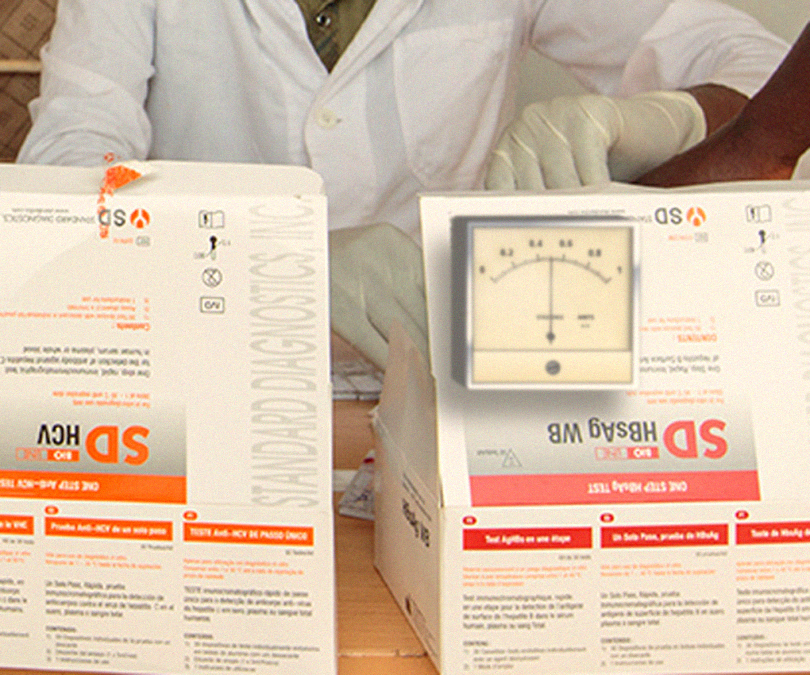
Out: value=0.5 unit=A
